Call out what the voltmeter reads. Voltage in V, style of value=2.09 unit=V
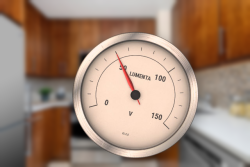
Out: value=50 unit=V
